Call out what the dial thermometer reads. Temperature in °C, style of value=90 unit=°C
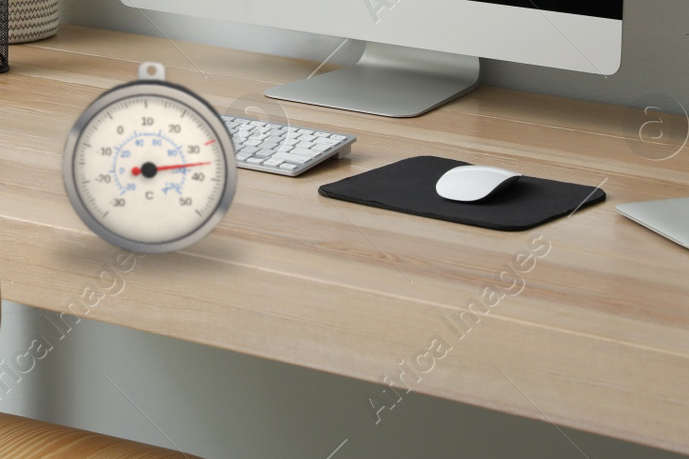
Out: value=35 unit=°C
